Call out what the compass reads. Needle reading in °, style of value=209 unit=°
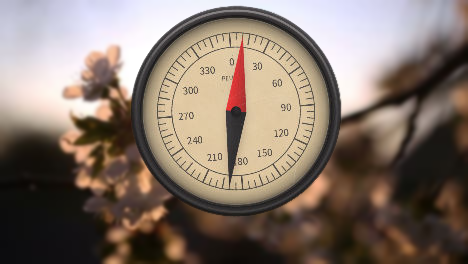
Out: value=10 unit=°
